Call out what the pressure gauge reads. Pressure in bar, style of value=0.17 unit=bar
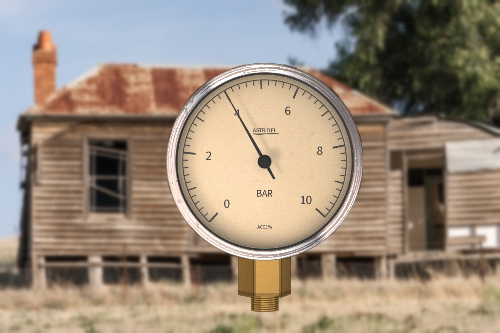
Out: value=4 unit=bar
